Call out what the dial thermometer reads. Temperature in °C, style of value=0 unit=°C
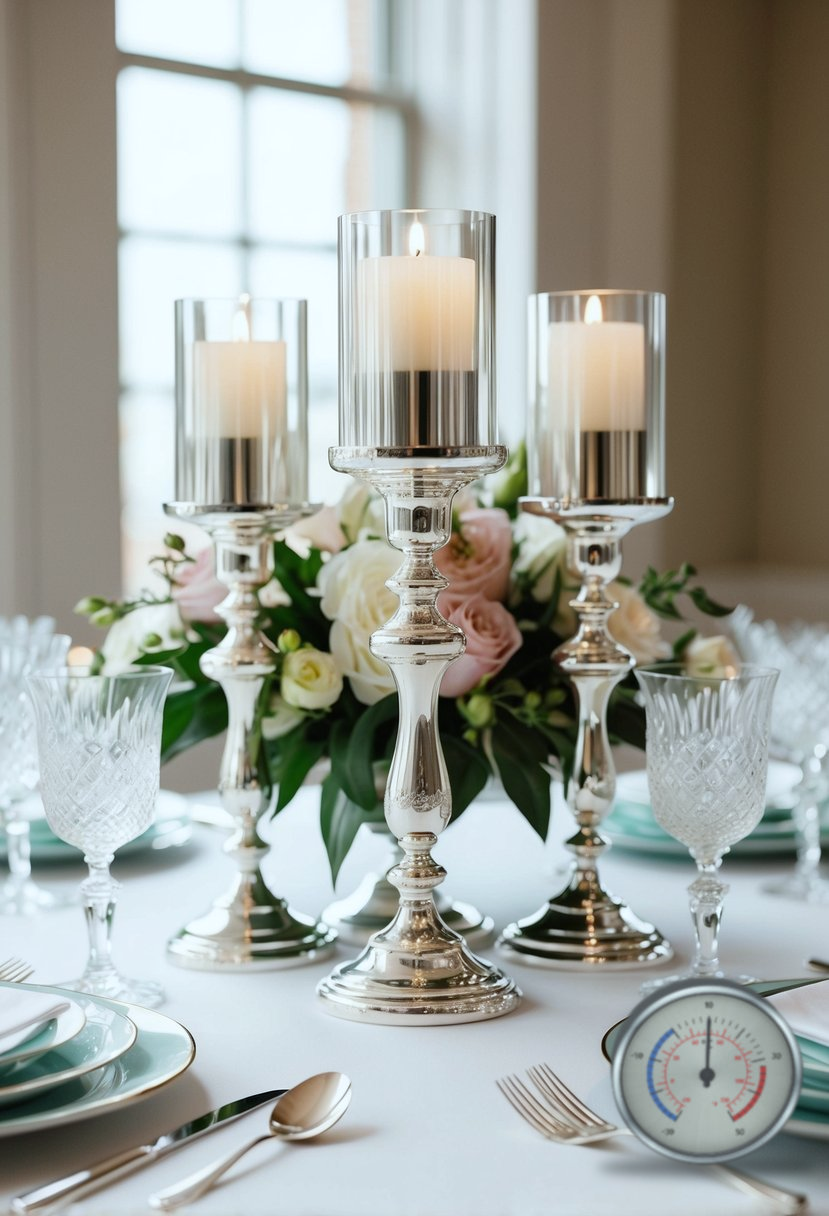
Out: value=10 unit=°C
